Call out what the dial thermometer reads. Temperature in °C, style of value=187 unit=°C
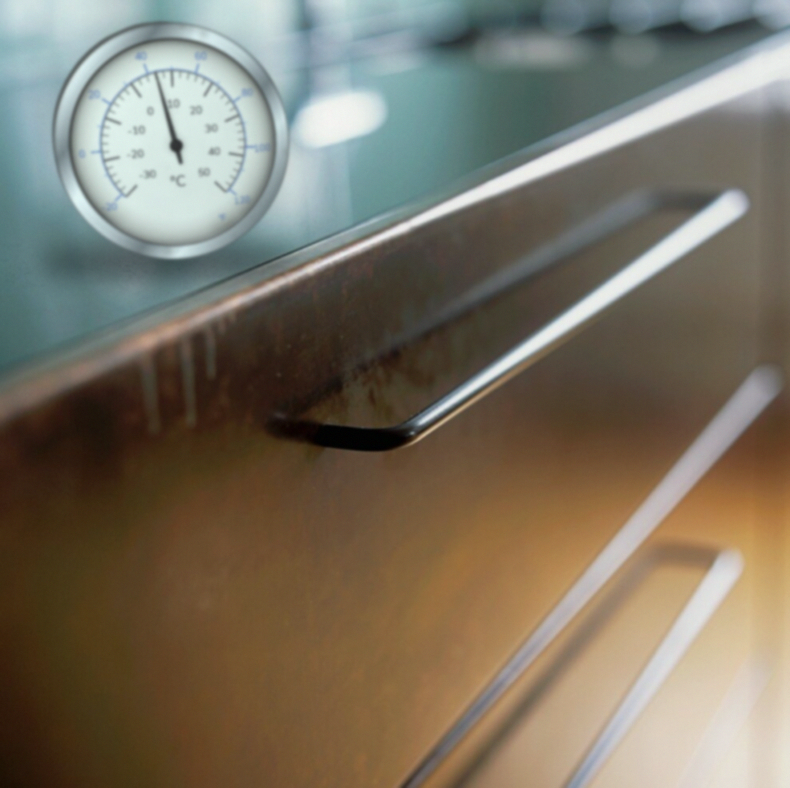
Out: value=6 unit=°C
